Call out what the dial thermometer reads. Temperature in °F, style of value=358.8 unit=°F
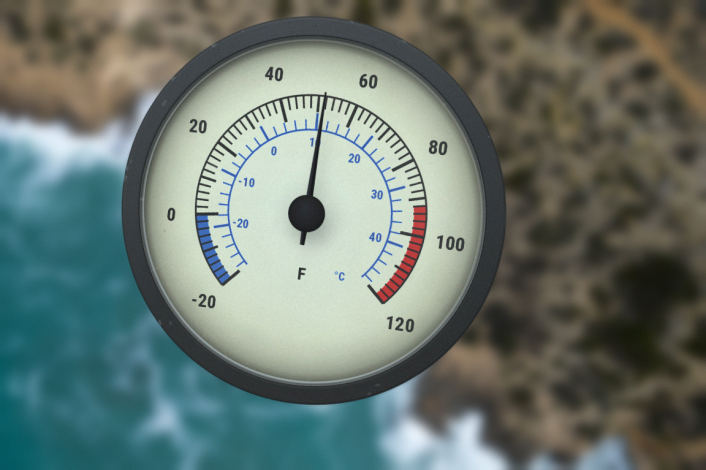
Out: value=52 unit=°F
